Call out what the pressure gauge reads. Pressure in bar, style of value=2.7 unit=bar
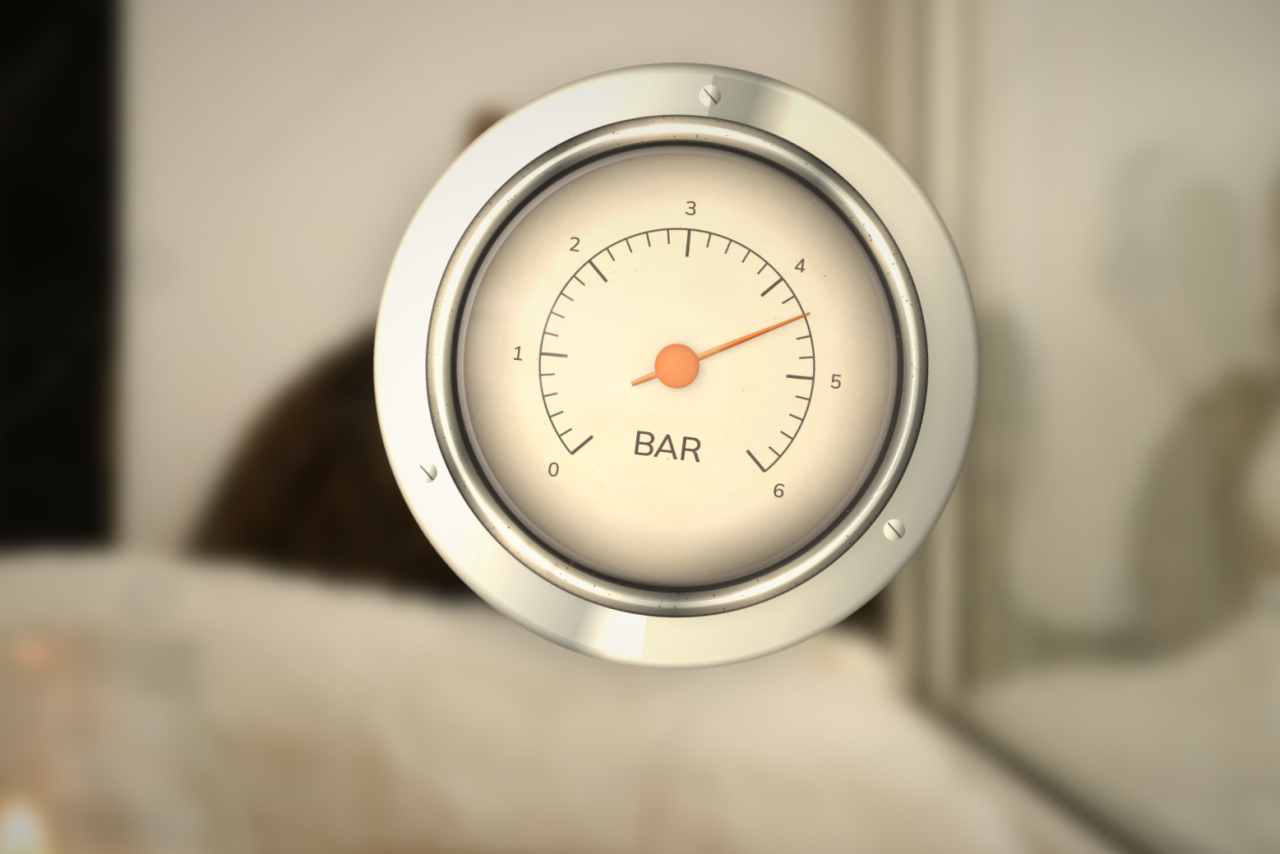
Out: value=4.4 unit=bar
